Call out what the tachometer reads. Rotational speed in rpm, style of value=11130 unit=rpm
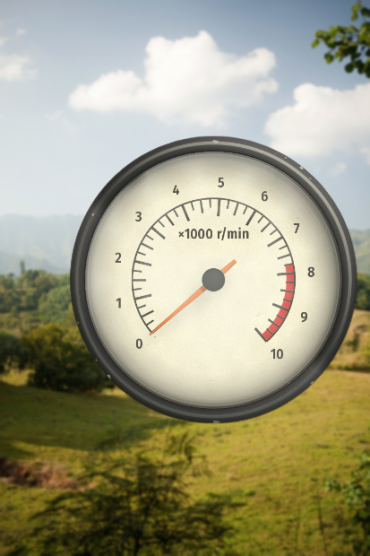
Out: value=0 unit=rpm
